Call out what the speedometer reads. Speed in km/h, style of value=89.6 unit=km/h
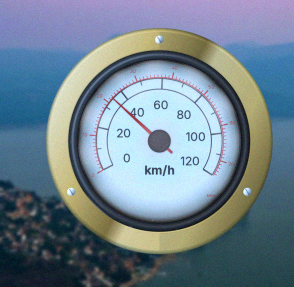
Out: value=35 unit=km/h
